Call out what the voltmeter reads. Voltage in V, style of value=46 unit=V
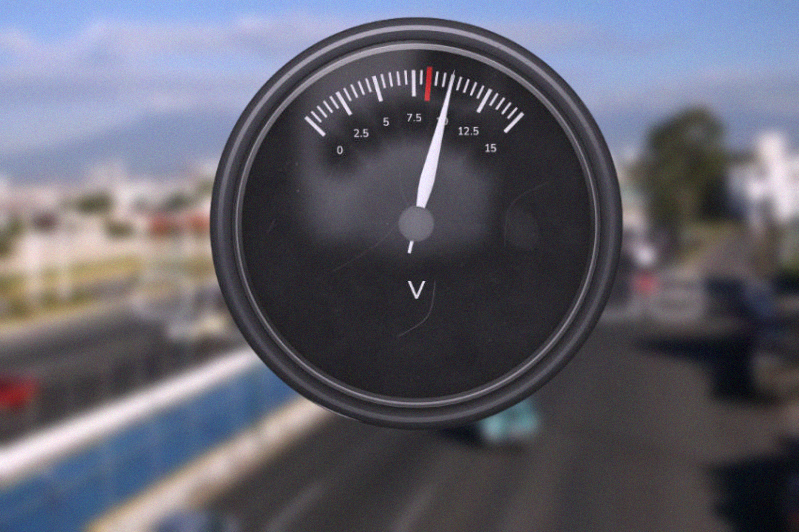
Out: value=10 unit=V
